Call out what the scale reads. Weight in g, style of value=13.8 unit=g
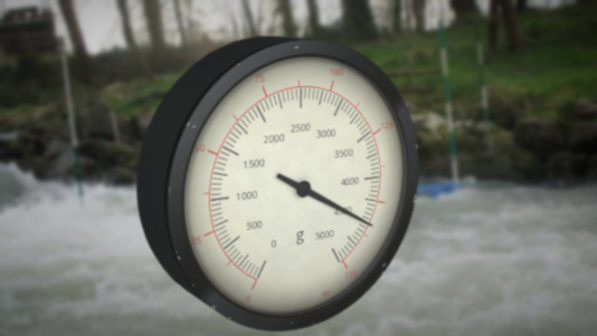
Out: value=4500 unit=g
